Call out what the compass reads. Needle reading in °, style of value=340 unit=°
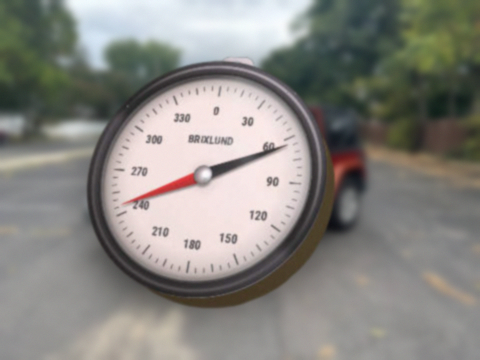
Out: value=245 unit=°
